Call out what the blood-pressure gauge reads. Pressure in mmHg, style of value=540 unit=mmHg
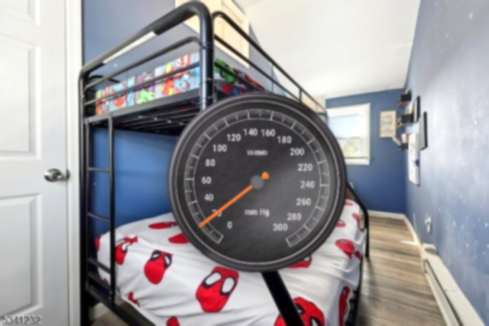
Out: value=20 unit=mmHg
